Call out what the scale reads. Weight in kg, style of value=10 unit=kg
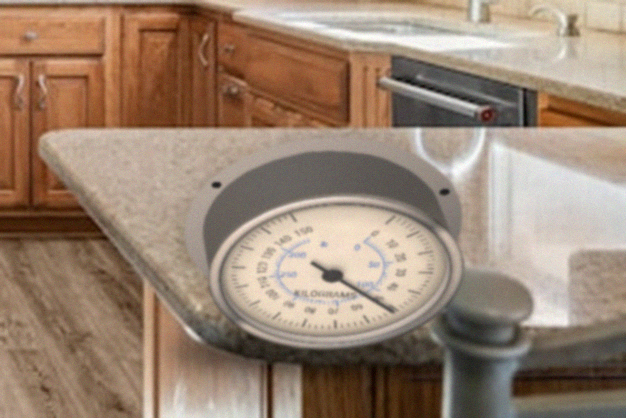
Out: value=50 unit=kg
